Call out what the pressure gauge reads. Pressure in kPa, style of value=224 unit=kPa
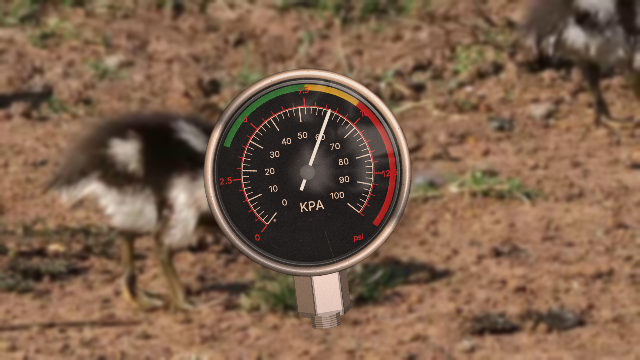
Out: value=60 unit=kPa
